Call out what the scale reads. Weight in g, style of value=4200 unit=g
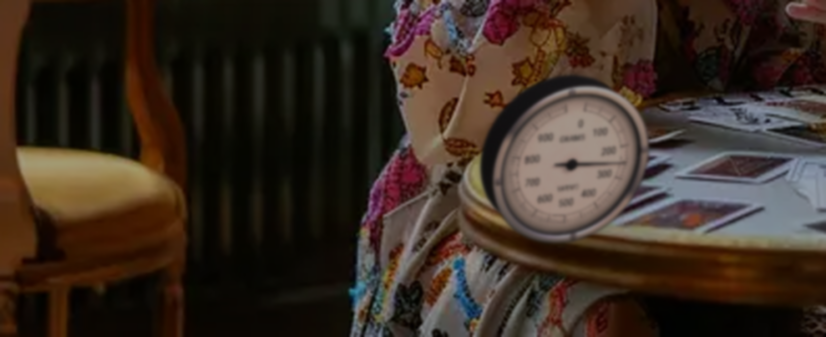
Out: value=250 unit=g
